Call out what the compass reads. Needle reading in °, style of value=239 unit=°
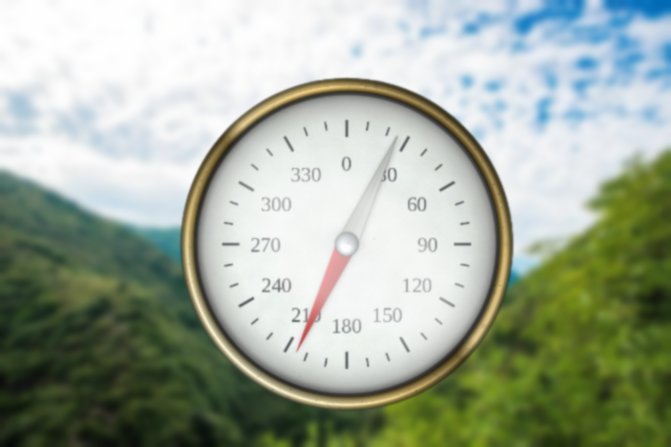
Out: value=205 unit=°
